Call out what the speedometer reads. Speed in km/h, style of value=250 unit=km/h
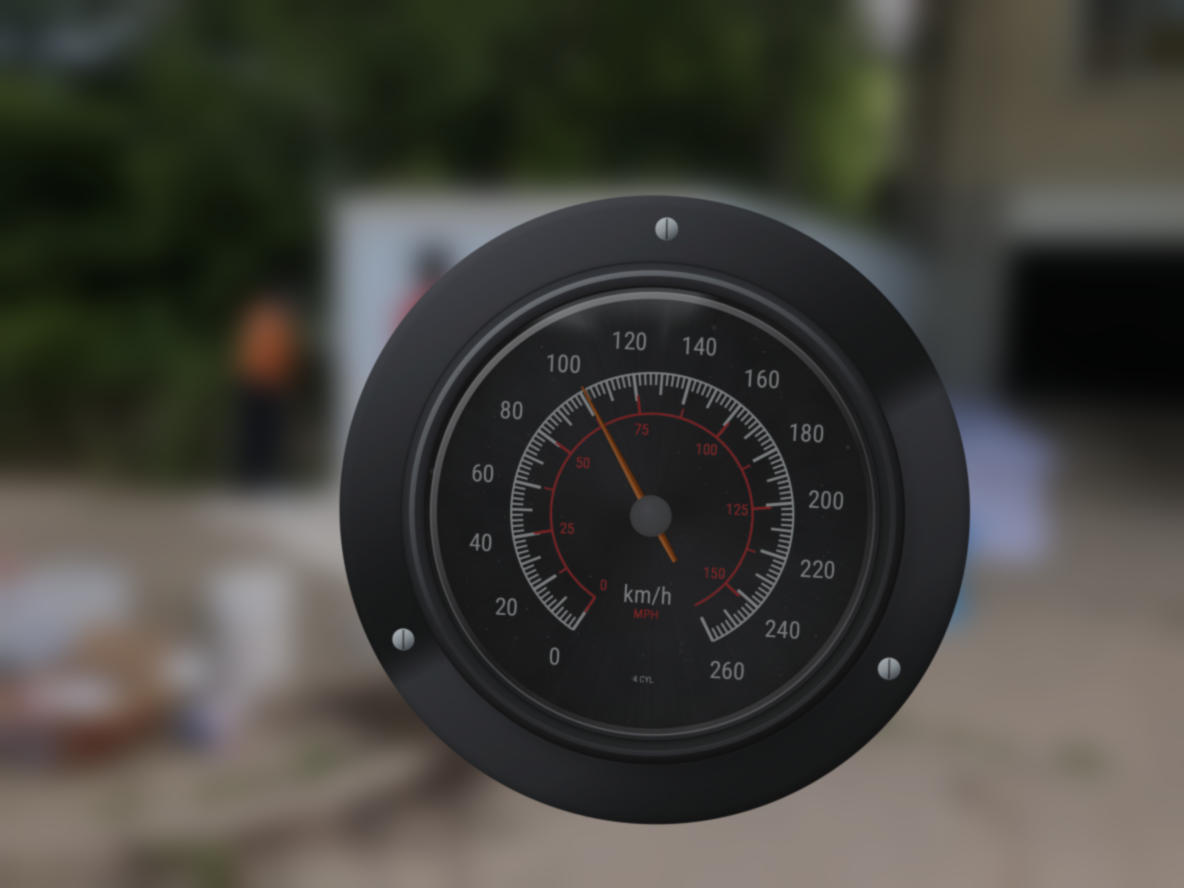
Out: value=102 unit=km/h
